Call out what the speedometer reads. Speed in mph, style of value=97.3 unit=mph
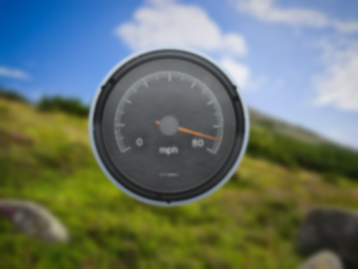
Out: value=75 unit=mph
